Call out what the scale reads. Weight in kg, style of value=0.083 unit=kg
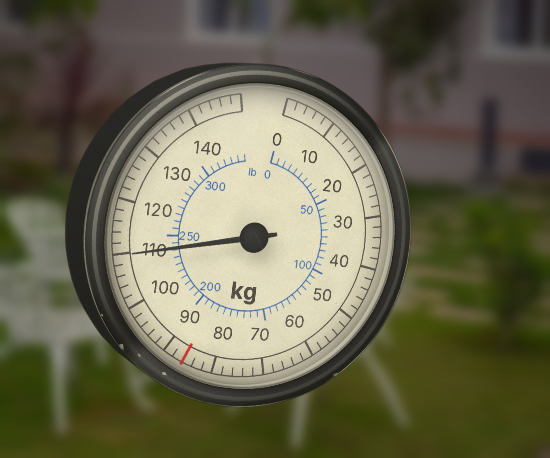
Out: value=110 unit=kg
